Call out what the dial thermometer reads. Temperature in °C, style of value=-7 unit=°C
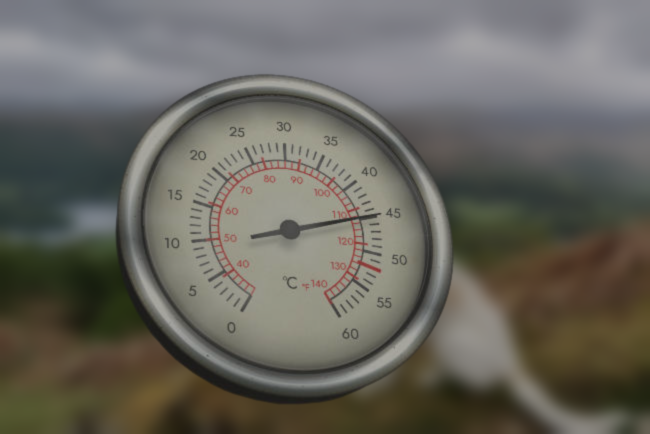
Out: value=45 unit=°C
